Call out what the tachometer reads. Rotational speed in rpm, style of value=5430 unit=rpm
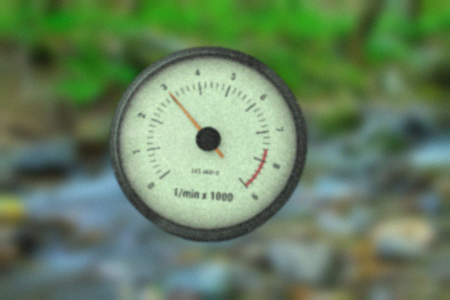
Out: value=3000 unit=rpm
